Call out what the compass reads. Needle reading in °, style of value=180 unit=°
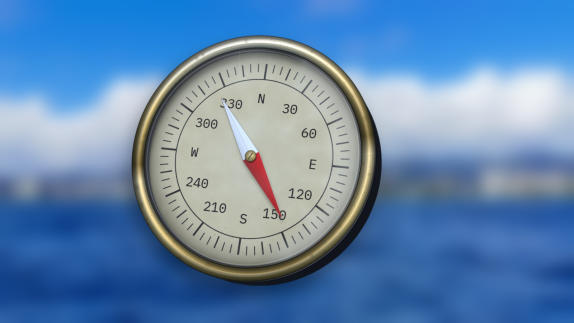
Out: value=145 unit=°
